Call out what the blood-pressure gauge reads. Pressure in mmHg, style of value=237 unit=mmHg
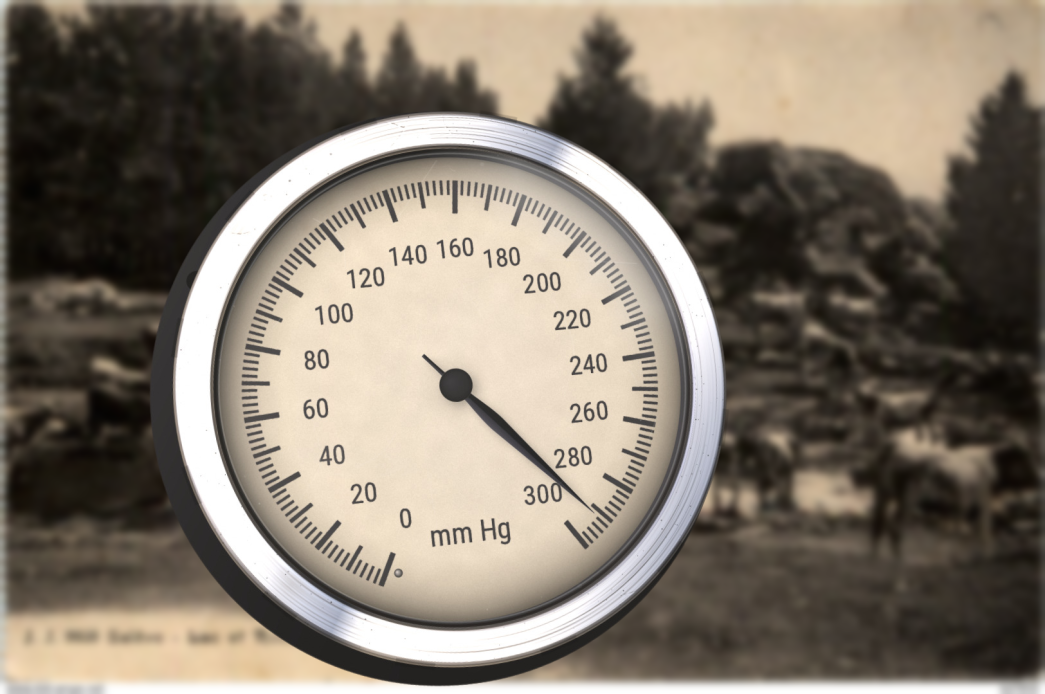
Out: value=292 unit=mmHg
